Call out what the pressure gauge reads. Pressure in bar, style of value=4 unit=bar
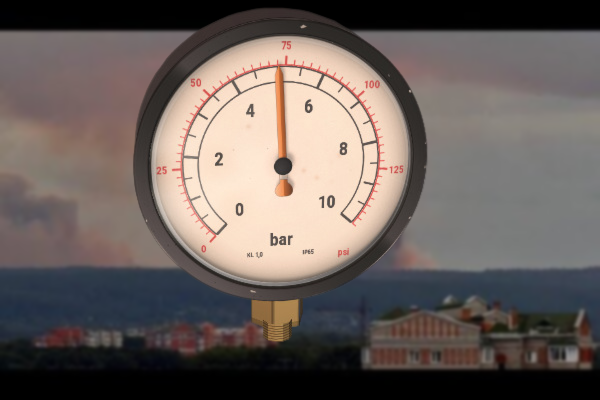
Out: value=5 unit=bar
